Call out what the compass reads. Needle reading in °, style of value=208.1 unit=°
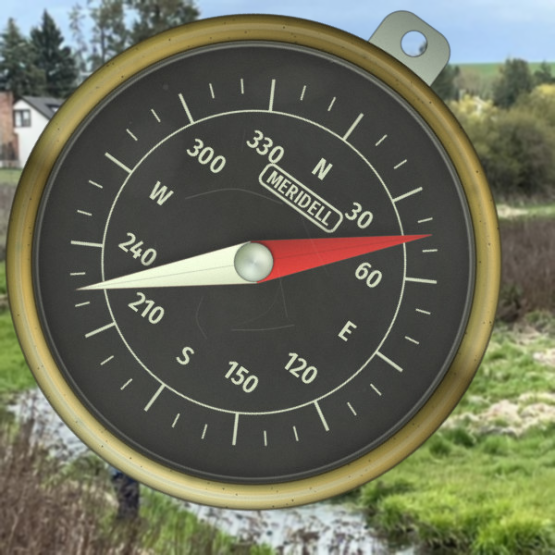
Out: value=45 unit=°
